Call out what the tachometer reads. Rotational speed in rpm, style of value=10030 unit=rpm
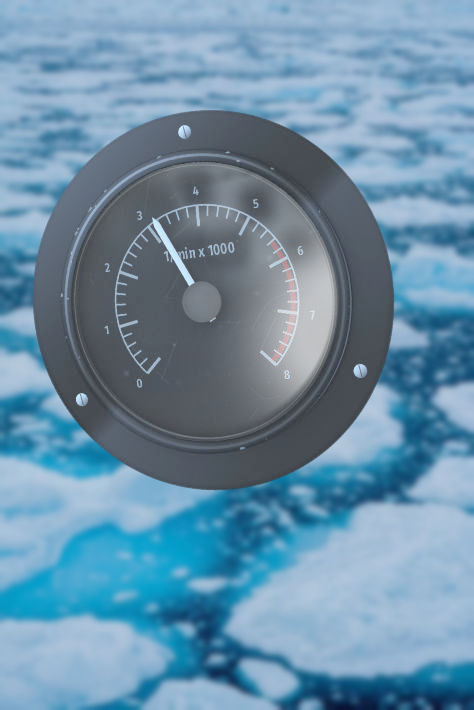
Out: value=3200 unit=rpm
